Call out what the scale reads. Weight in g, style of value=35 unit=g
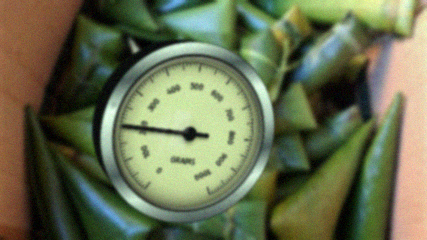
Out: value=200 unit=g
